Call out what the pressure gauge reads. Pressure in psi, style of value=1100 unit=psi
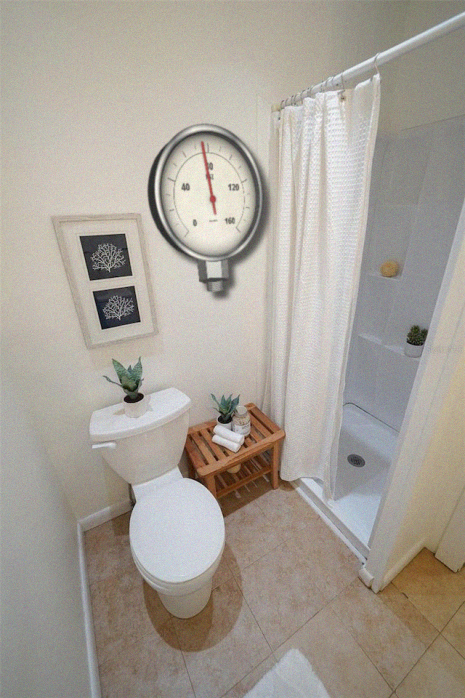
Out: value=75 unit=psi
